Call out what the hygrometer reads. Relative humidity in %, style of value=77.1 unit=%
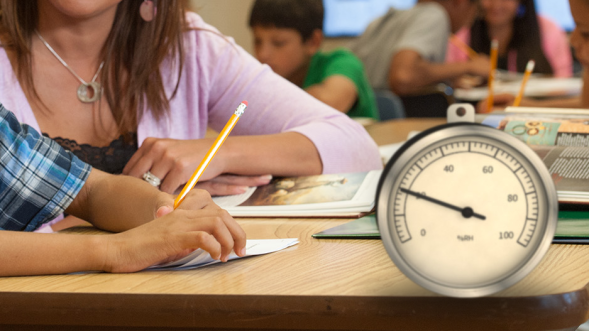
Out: value=20 unit=%
